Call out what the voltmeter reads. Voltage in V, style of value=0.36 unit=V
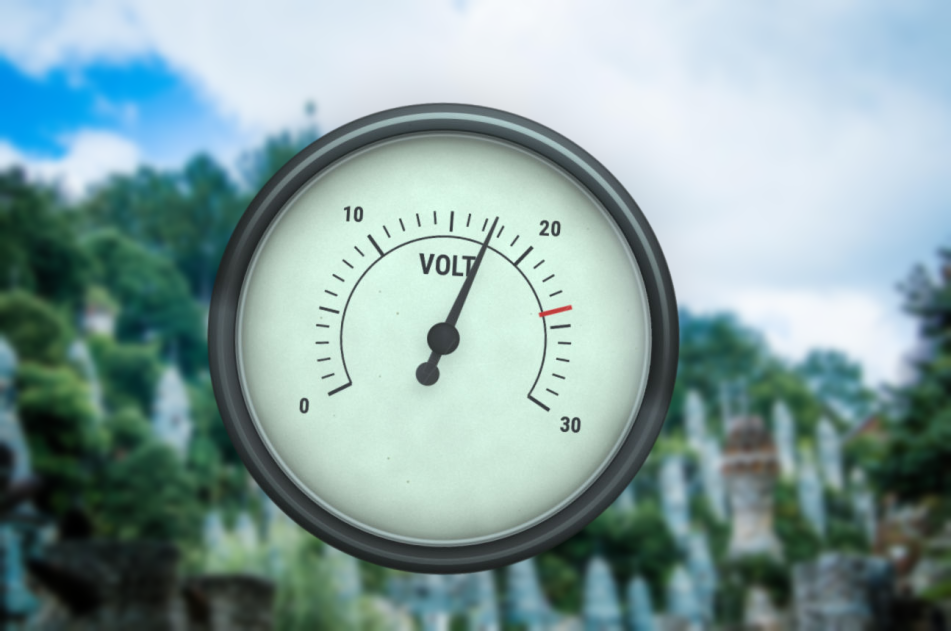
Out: value=17.5 unit=V
